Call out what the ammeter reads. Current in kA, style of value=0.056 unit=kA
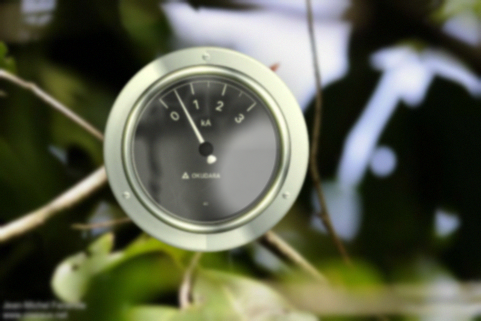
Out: value=0.5 unit=kA
